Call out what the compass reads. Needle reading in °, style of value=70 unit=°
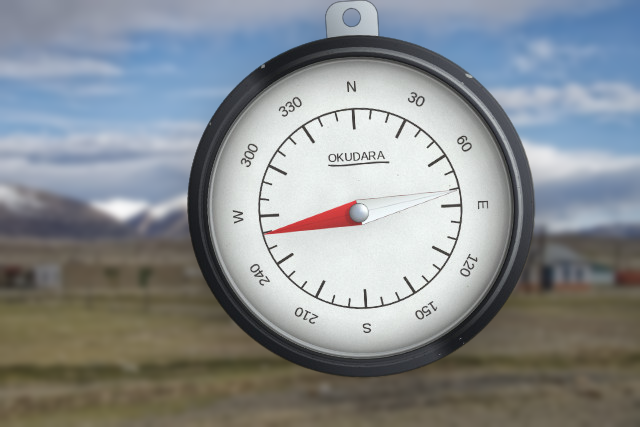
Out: value=260 unit=°
